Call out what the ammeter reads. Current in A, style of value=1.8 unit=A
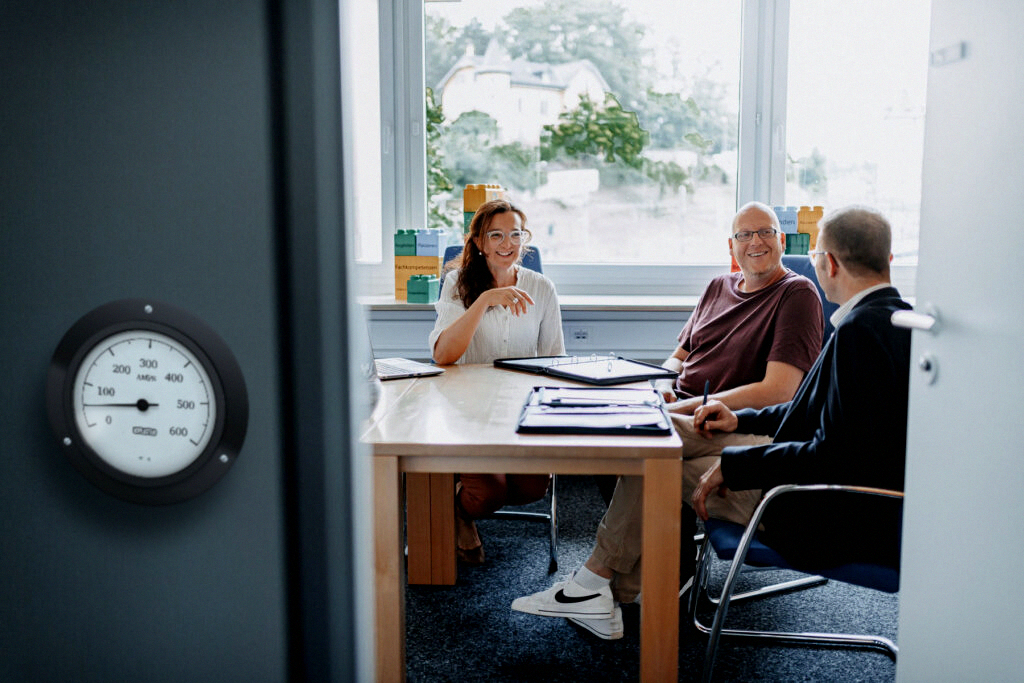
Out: value=50 unit=A
